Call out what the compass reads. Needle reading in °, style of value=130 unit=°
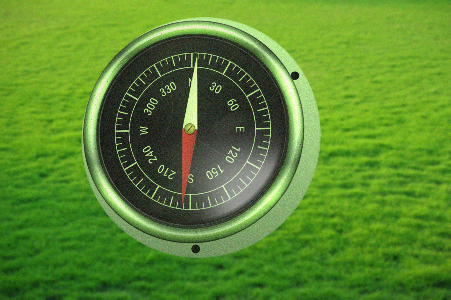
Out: value=185 unit=°
